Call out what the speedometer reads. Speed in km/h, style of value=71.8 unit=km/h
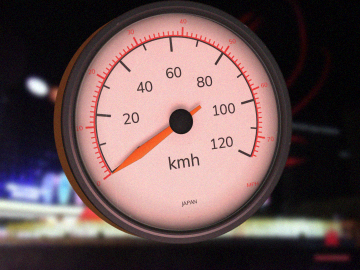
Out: value=0 unit=km/h
